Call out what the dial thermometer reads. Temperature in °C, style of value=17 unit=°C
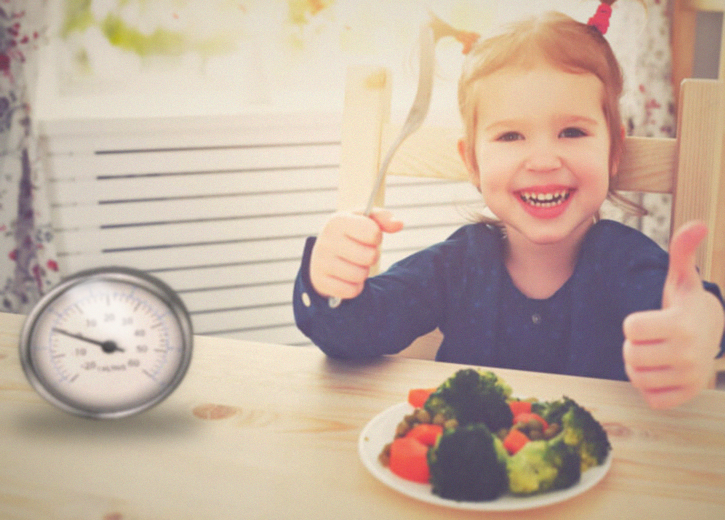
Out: value=0 unit=°C
